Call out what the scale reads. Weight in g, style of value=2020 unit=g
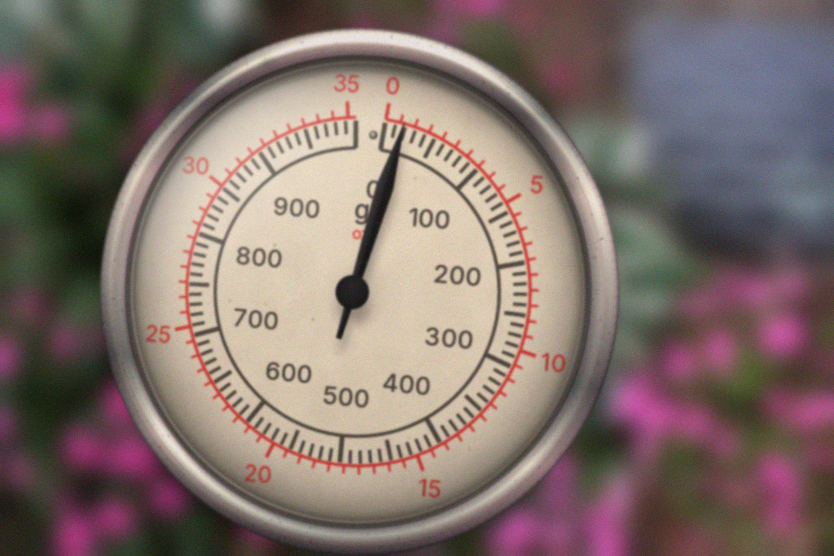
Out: value=20 unit=g
